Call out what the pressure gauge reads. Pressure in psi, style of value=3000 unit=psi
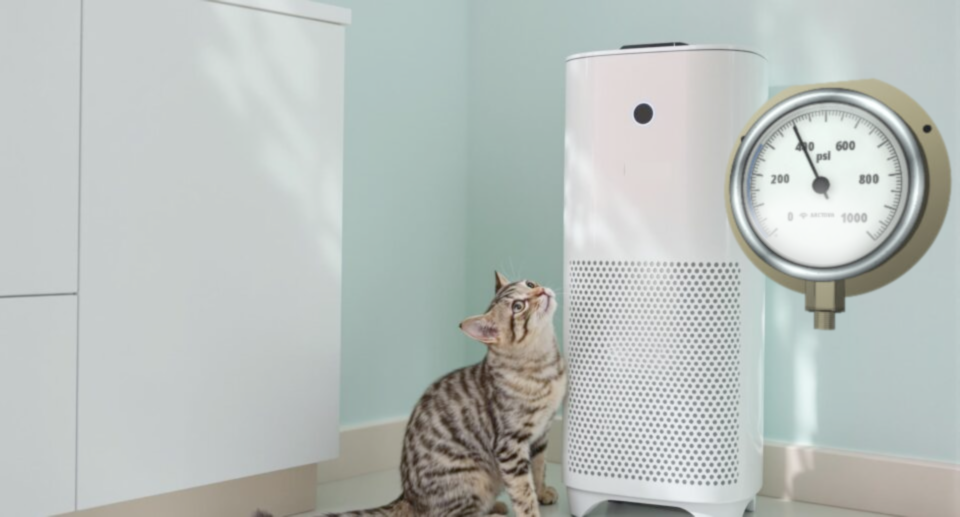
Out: value=400 unit=psi
